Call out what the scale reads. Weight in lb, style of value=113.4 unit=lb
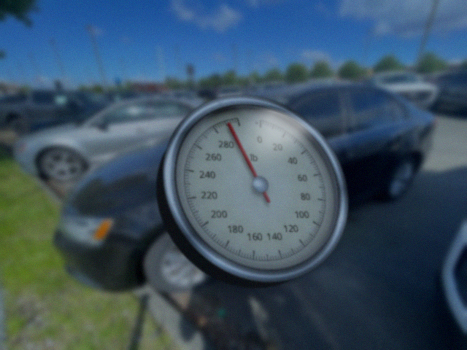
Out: value=290 unit=lb
